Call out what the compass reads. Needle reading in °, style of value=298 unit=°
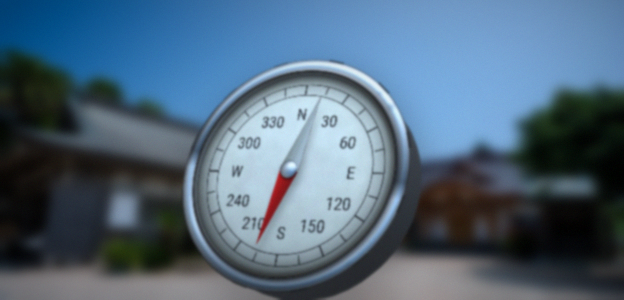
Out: value=195 unit=°
